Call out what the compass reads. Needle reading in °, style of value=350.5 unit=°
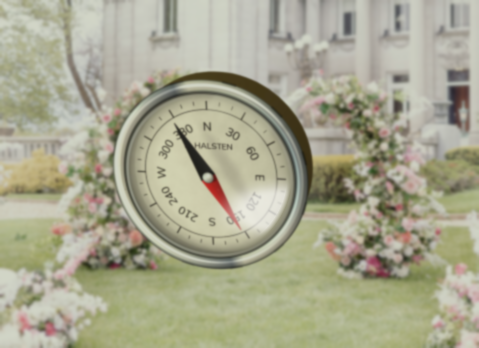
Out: value=150 unit=°
